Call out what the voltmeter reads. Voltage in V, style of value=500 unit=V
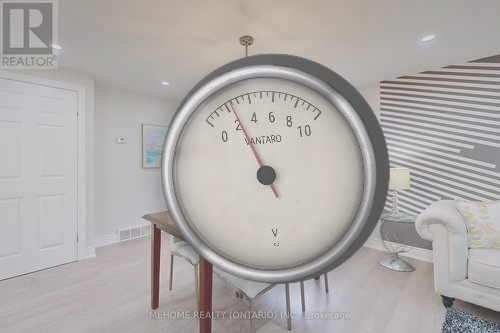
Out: value=2.5 unit=V
